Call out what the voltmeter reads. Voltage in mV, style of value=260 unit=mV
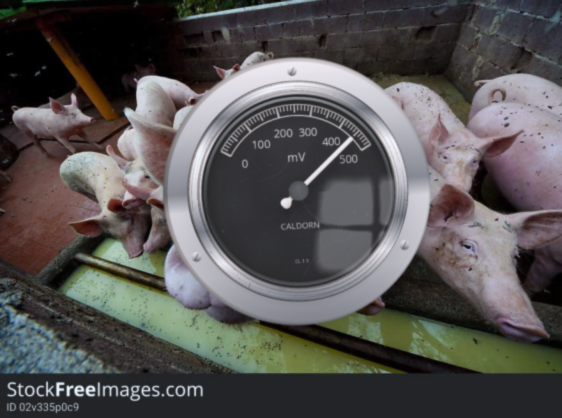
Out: value=450 unit=mV
